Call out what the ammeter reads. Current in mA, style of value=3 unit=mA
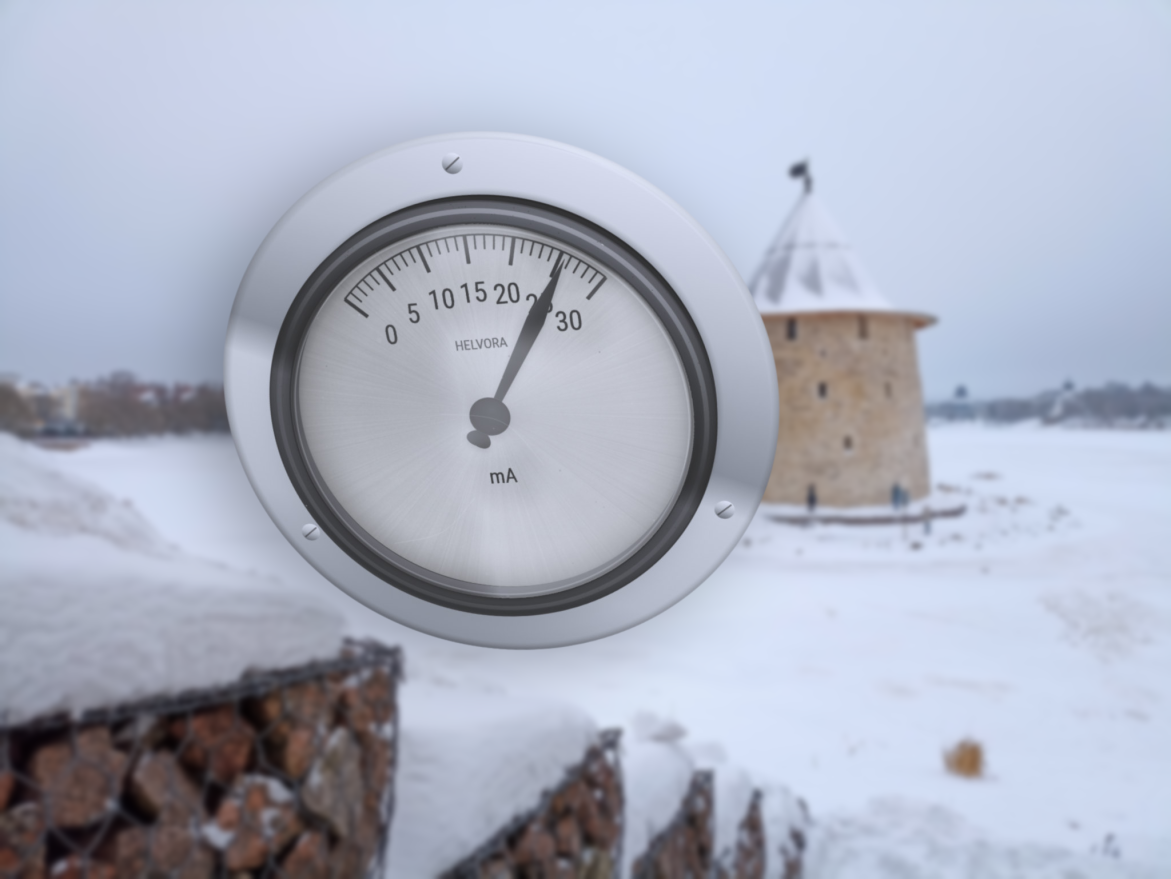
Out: value=25.5 unit=mA
